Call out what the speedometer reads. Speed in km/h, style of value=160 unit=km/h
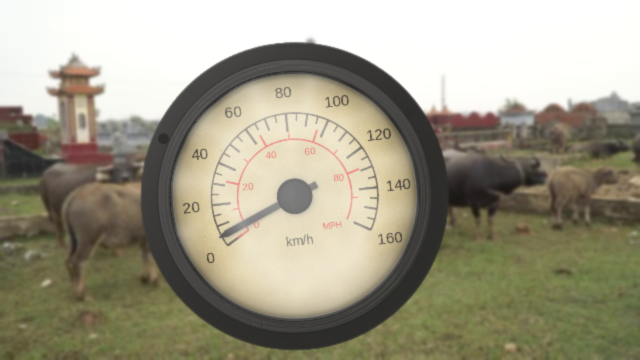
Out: value=5 unit=km/h
